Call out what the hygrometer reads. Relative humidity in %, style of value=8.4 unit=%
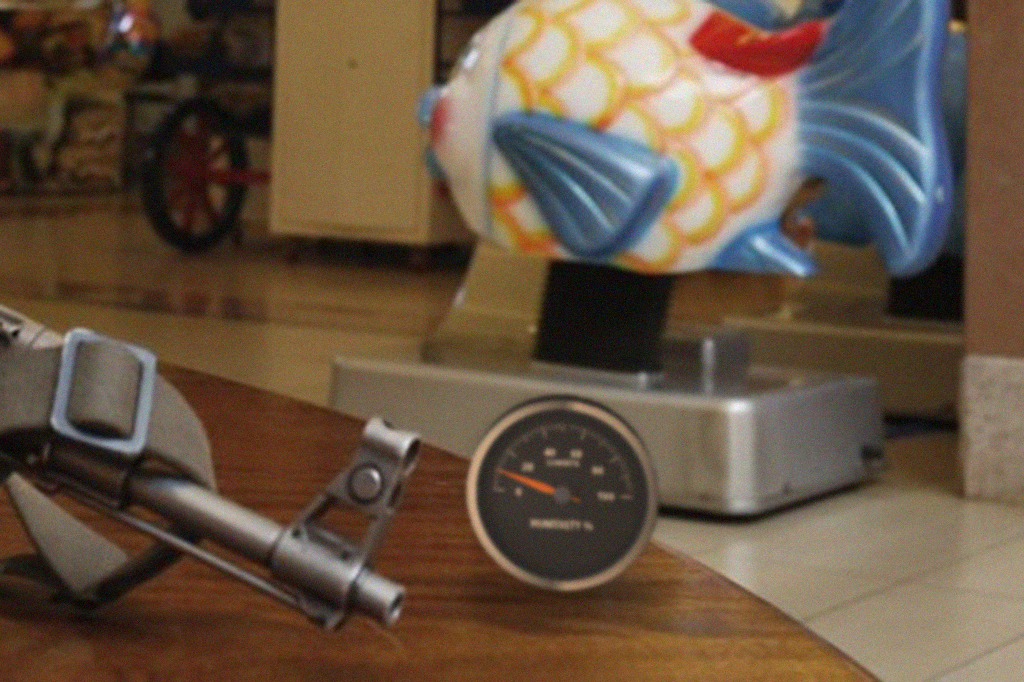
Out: value=10 unit=%
